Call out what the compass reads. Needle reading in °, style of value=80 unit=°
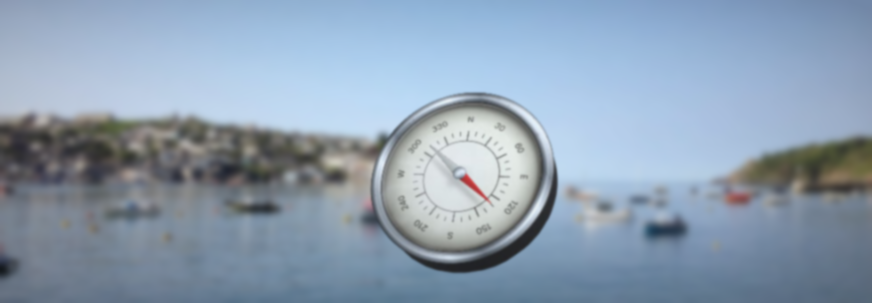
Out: value=130 unit=°
